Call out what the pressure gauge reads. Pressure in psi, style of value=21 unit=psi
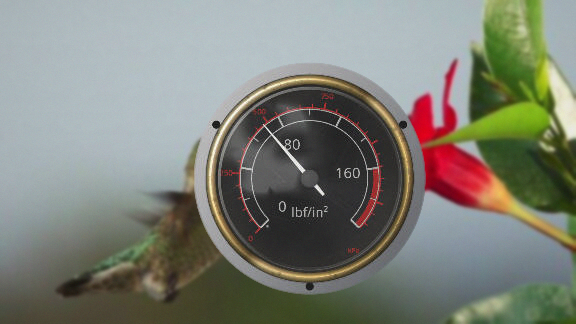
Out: value=70 unit=psi
